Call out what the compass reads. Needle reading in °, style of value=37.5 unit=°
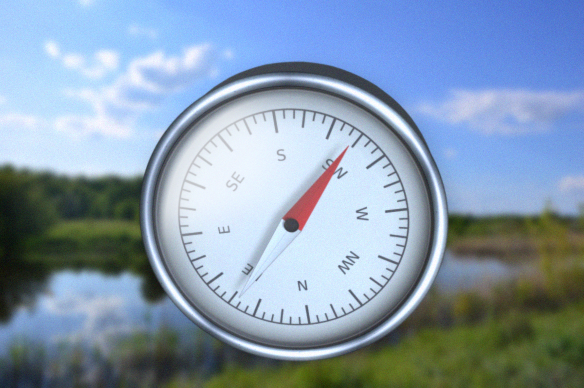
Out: value=222.5 unit=°
